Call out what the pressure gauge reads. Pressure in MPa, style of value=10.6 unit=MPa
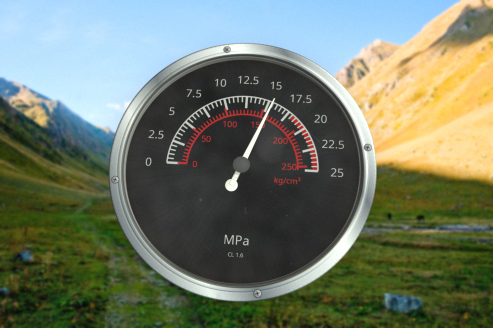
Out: value=15.5 unit=MPa
